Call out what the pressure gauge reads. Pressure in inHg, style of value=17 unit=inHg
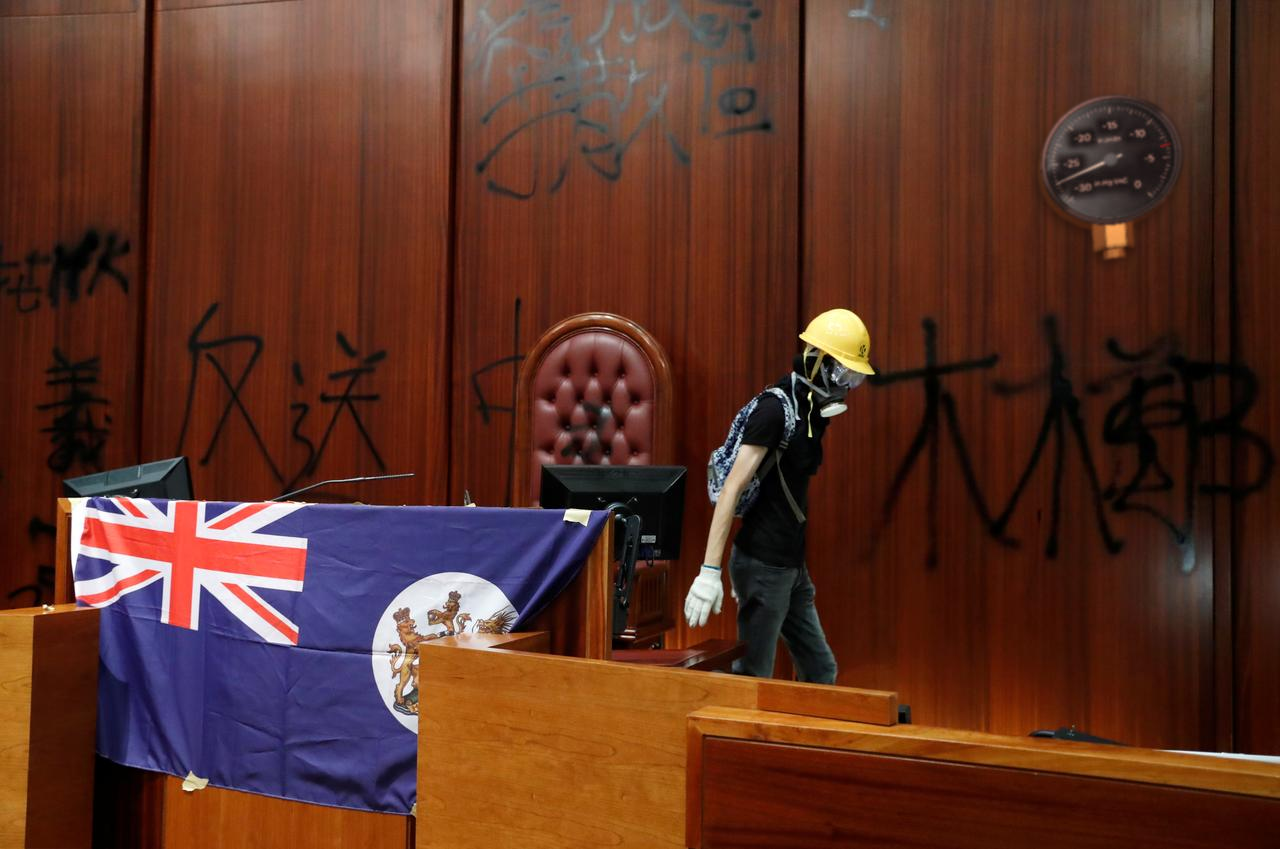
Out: value=-27.5 unit=inHg
